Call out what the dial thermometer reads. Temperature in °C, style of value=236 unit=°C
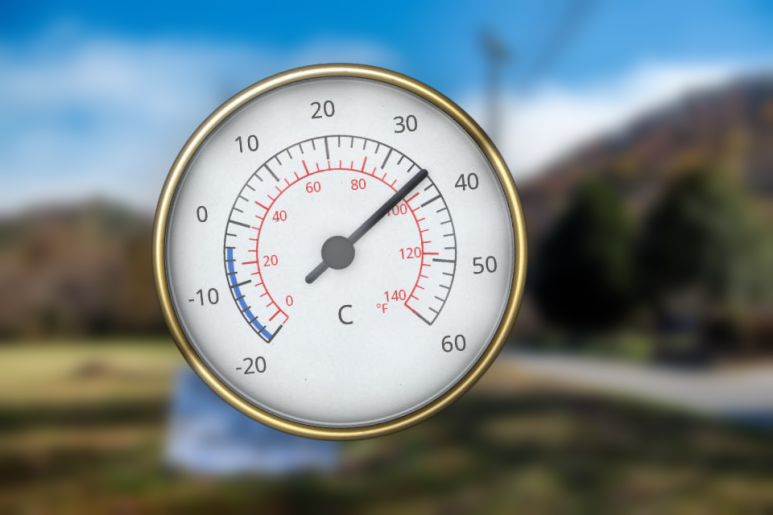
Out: value=36 unit=°C
